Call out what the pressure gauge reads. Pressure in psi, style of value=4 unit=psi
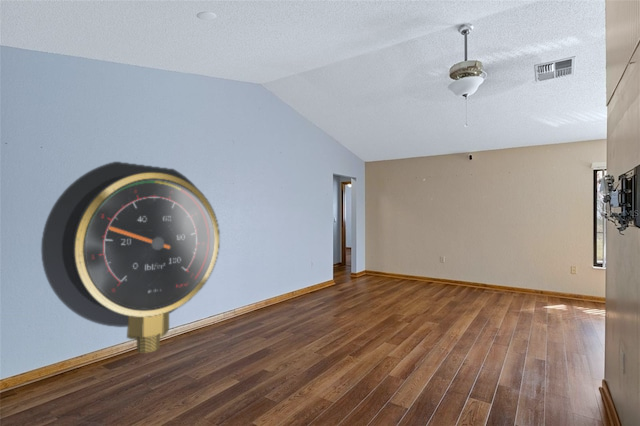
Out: value=25 unit=psi
